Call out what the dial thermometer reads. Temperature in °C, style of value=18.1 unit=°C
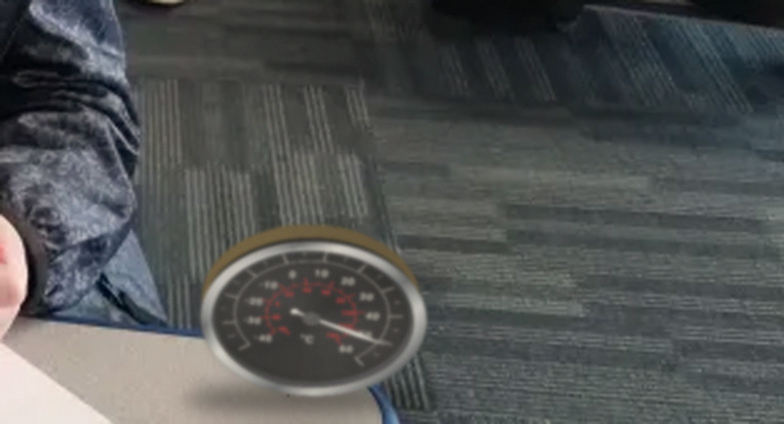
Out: value=50 unit=°C
